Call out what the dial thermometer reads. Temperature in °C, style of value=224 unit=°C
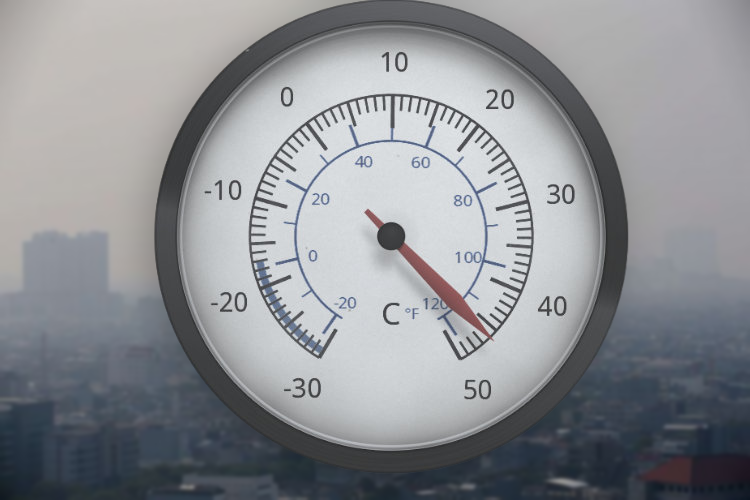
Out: value=46 unit=°C
